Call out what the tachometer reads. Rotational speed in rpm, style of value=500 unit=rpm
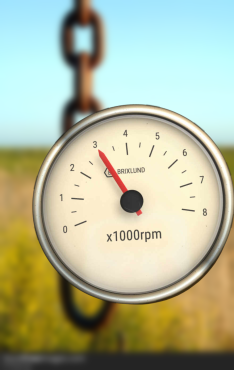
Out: value=3000 unit=rpm
